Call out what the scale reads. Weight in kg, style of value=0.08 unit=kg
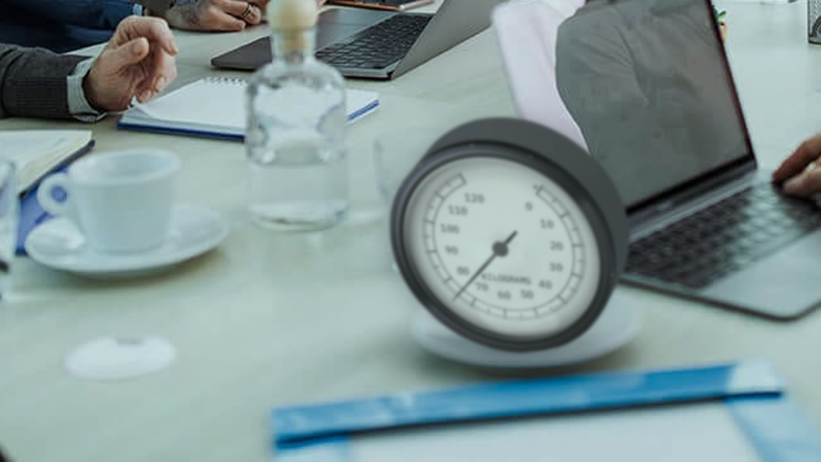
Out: value=75 unit=kg
